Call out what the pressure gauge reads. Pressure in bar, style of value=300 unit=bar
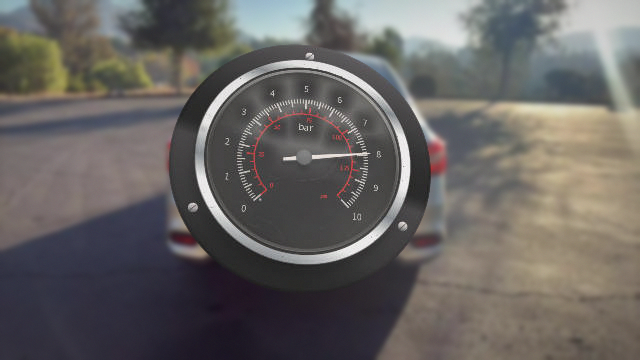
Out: value=8 unit=bar
